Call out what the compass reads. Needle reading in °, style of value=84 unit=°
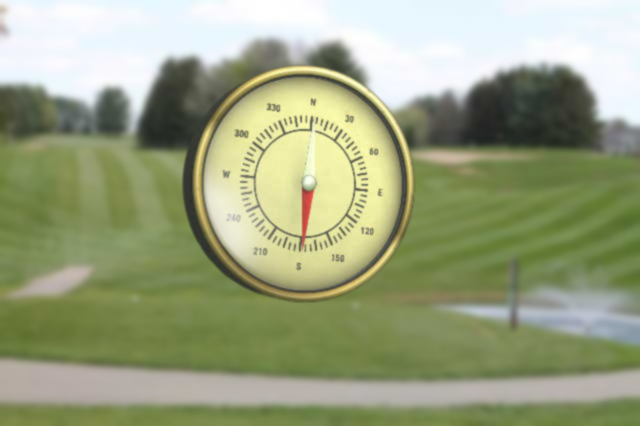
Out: value=180 unit=°
